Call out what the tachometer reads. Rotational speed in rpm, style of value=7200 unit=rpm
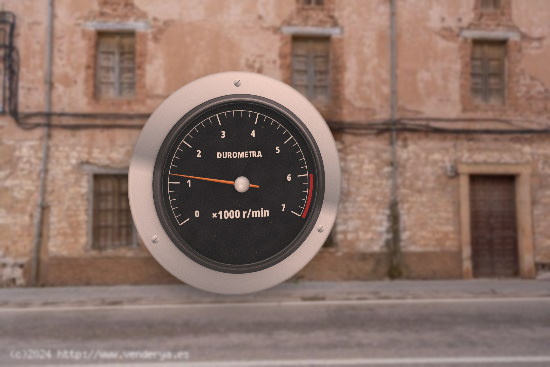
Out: value=1200 unit=rpm
